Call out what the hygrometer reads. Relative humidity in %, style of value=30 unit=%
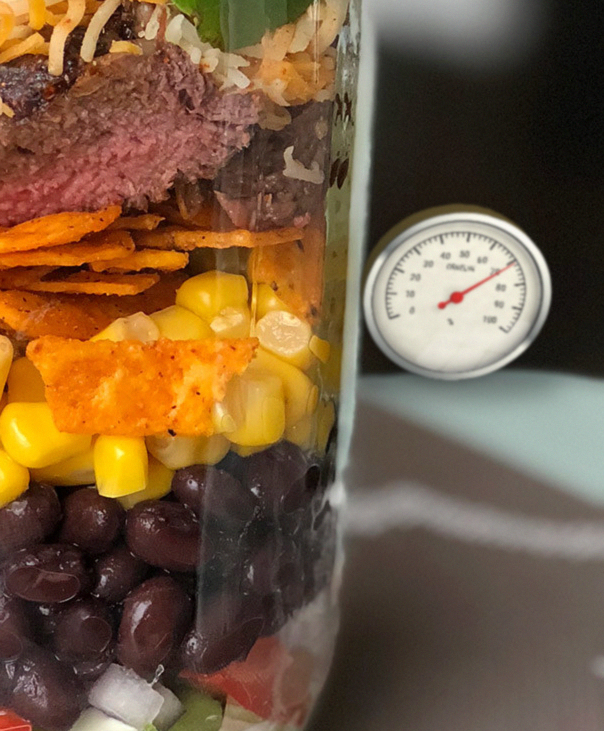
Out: value=70 unit=%
